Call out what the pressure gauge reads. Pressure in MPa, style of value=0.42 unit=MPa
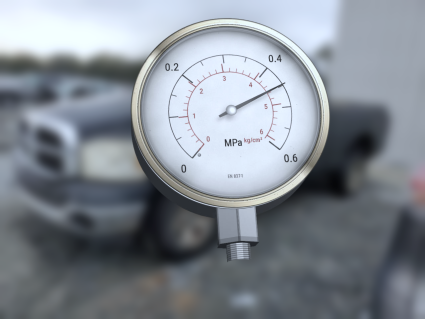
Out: value=0.45 unit=MPa
